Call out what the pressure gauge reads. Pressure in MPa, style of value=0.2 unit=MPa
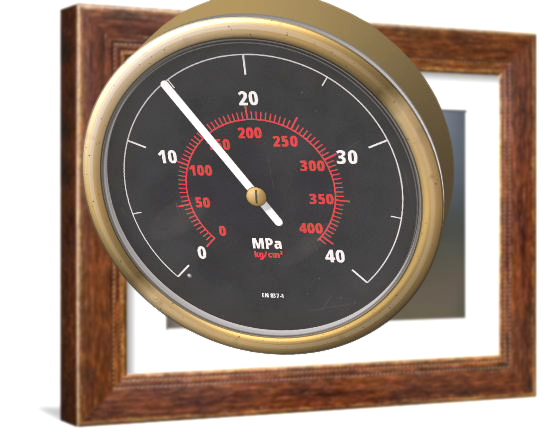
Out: value=15 unit=MPa
